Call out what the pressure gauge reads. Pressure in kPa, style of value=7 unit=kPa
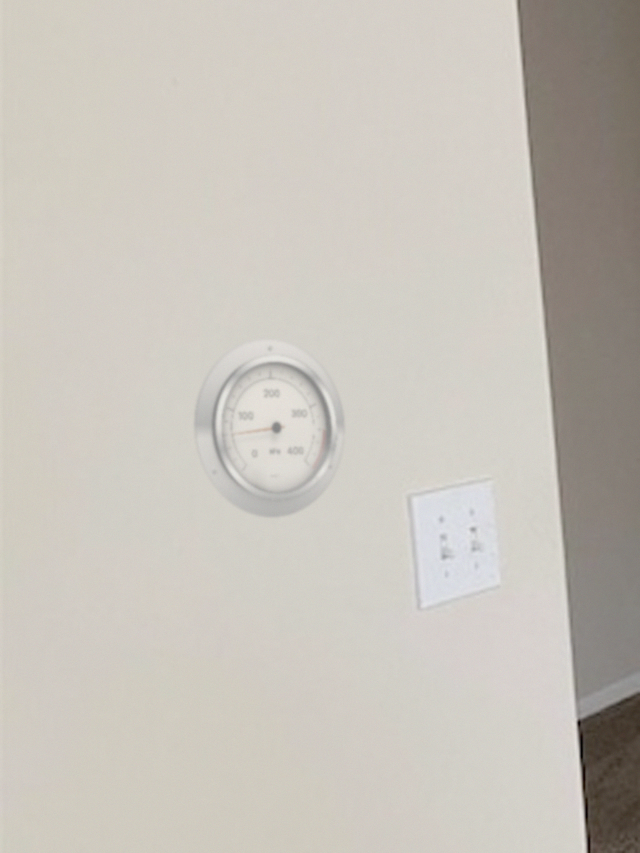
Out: value=60 unit=kPa
